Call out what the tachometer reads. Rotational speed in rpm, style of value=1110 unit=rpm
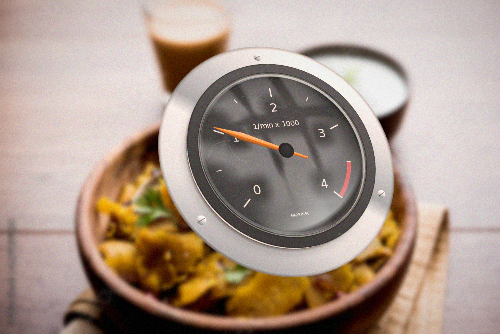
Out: value=1000 unit=rpm
